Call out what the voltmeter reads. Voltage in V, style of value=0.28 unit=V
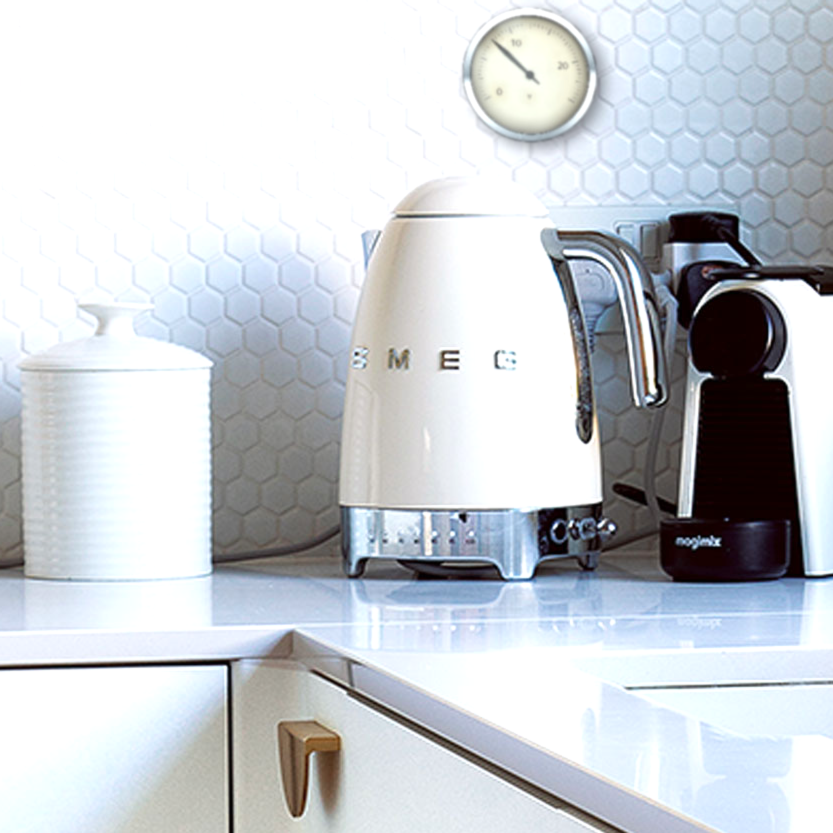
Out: value=7.5 unit=V
